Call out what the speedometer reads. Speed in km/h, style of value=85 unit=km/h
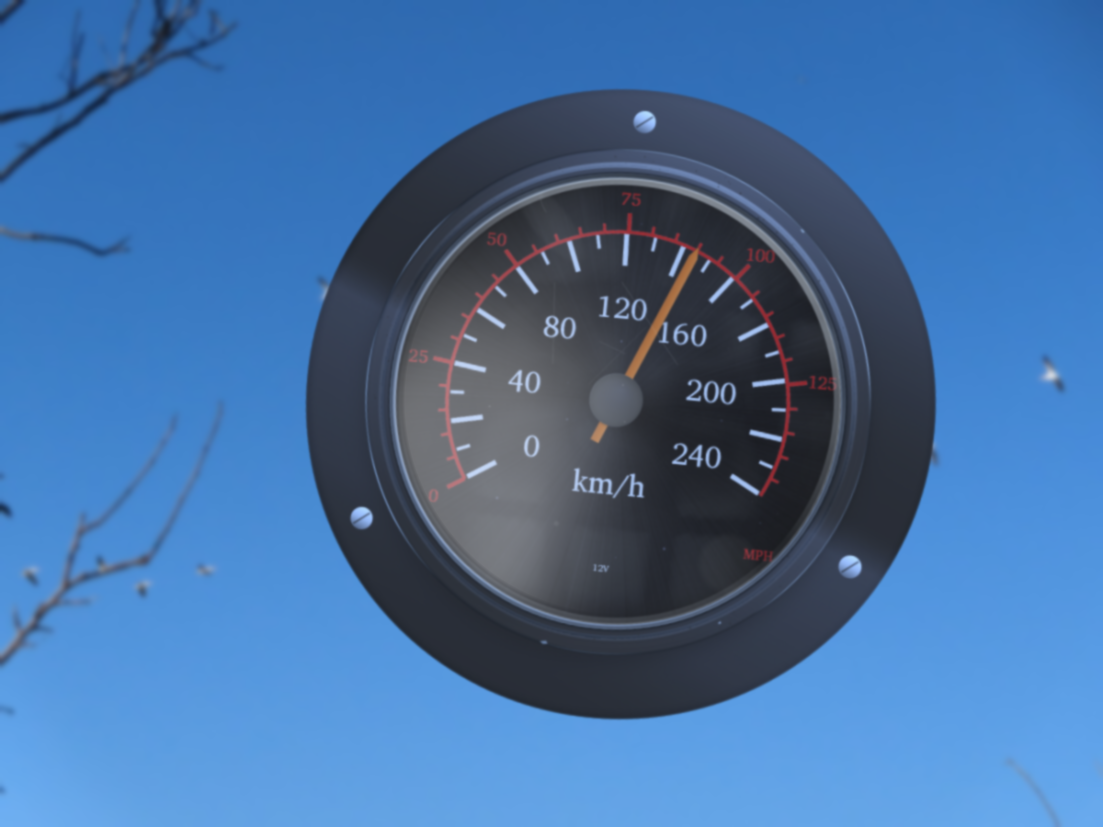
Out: value=145 unit=km/h
